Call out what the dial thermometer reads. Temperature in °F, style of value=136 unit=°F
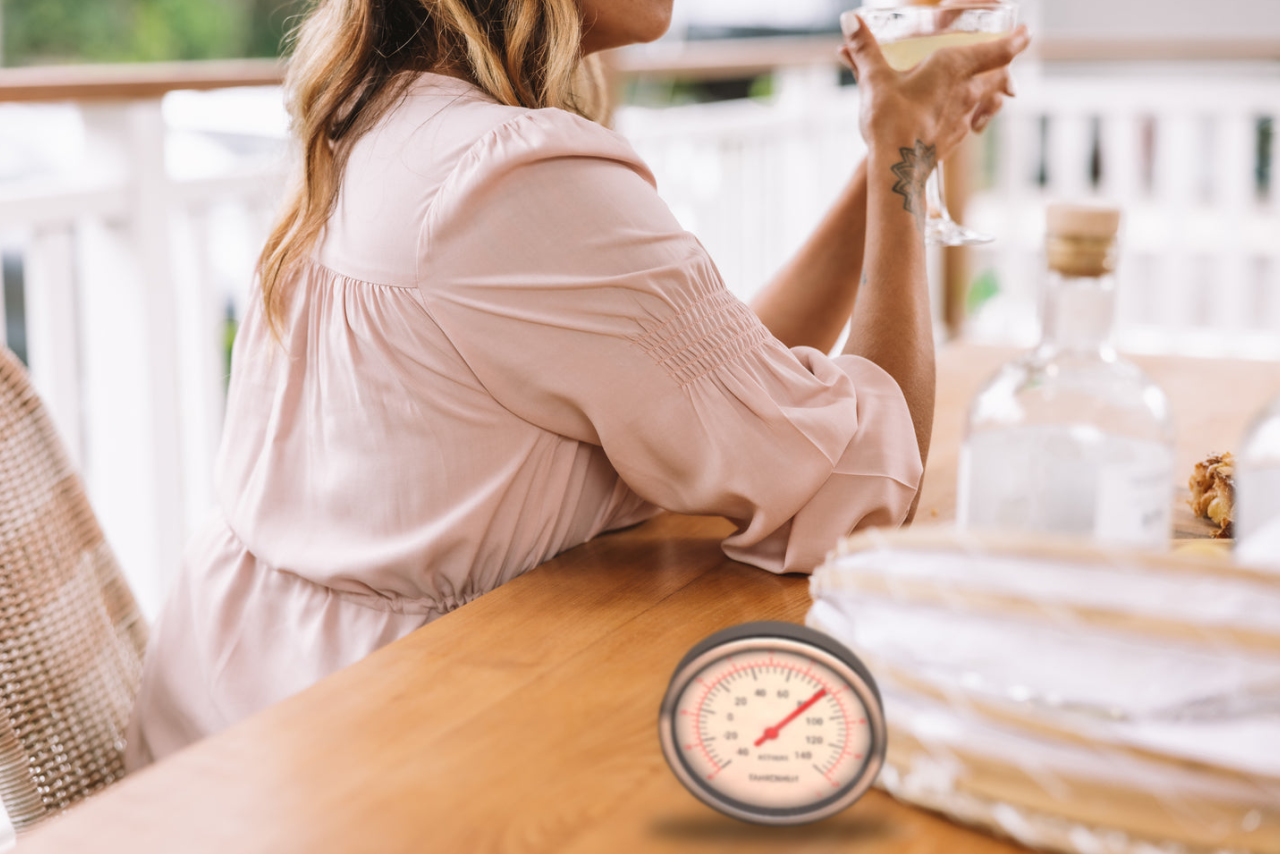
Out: value=80 unit=°F
